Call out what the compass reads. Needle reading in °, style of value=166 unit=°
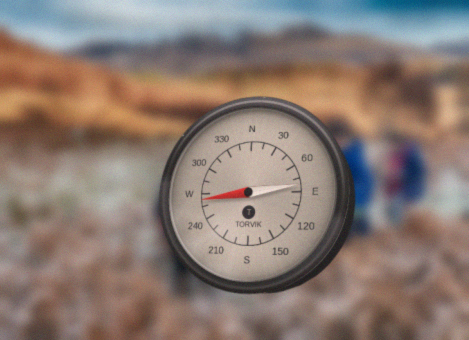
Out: value=262.5 unit=°
